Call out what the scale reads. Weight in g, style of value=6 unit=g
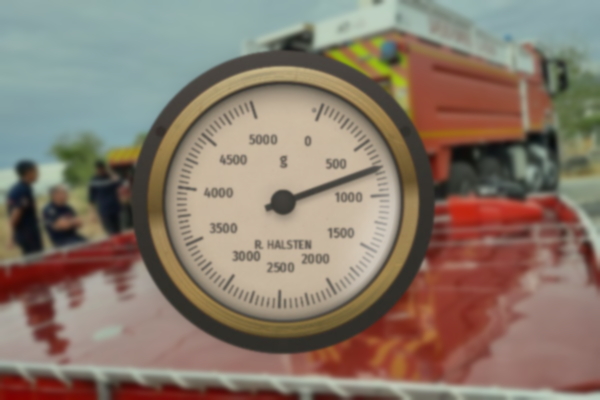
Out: value=750 unit=g
